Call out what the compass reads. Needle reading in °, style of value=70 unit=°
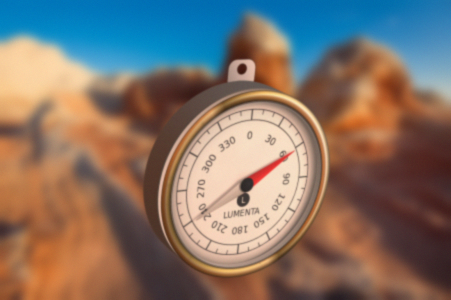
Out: value=60 unit=°
